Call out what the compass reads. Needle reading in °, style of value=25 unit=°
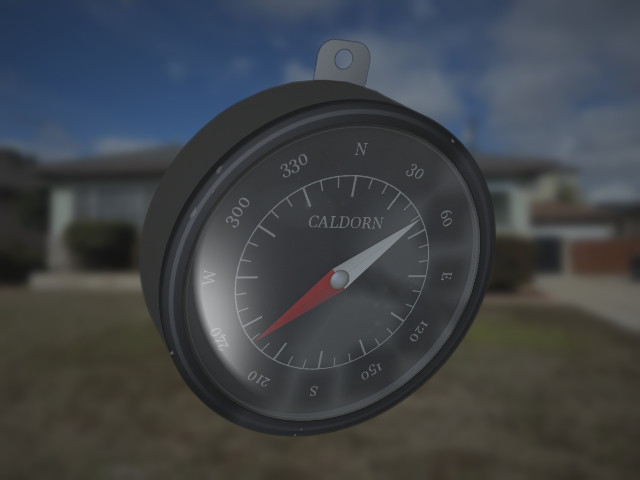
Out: value=230 unit=°
